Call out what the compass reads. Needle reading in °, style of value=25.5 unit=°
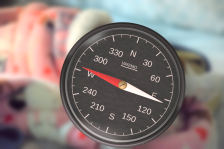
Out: value=275 unit=°
